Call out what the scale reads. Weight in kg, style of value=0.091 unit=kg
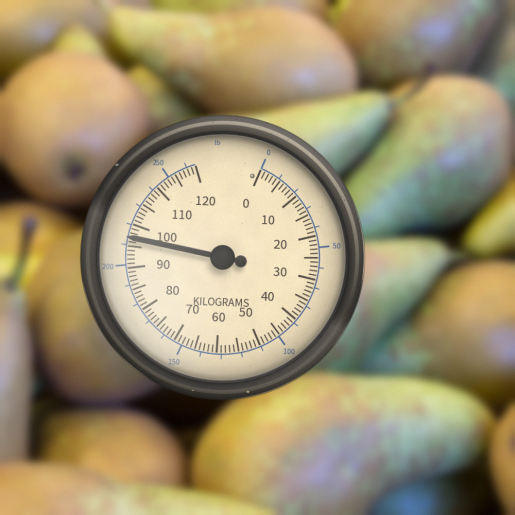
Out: value=97 unit=kg
